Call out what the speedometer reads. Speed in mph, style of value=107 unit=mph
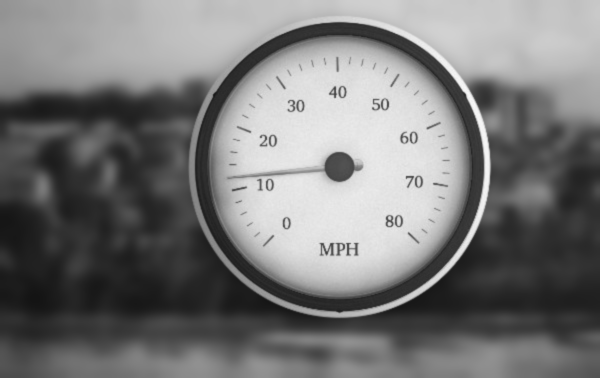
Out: value=12 unit=mph
